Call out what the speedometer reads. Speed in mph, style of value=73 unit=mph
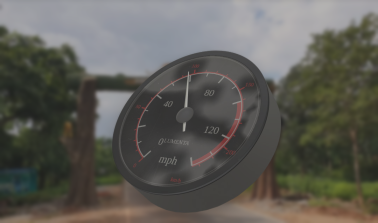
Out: value=60 unit=mph
